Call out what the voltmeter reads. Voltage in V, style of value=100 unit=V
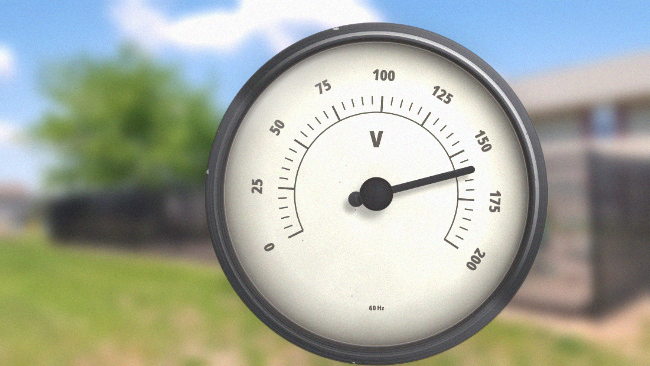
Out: value=160 unit=V
